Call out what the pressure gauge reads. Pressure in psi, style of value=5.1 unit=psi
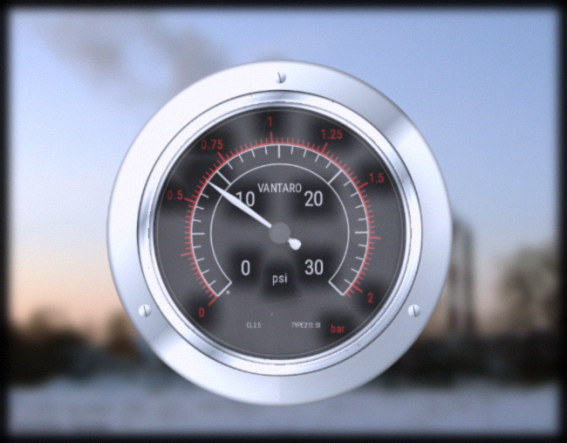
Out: value=9 unit=psi
